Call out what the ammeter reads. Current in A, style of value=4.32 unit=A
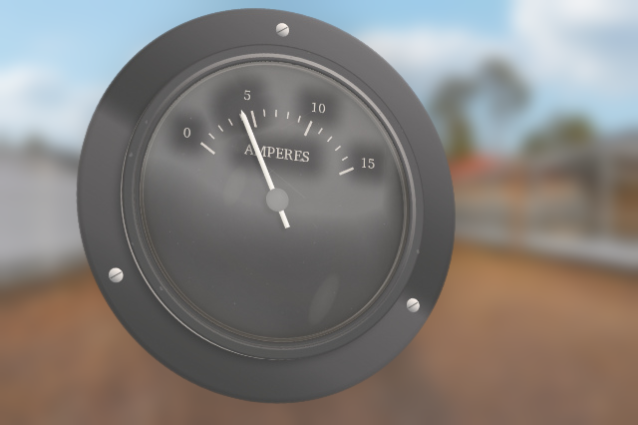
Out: value=4 unit=A
